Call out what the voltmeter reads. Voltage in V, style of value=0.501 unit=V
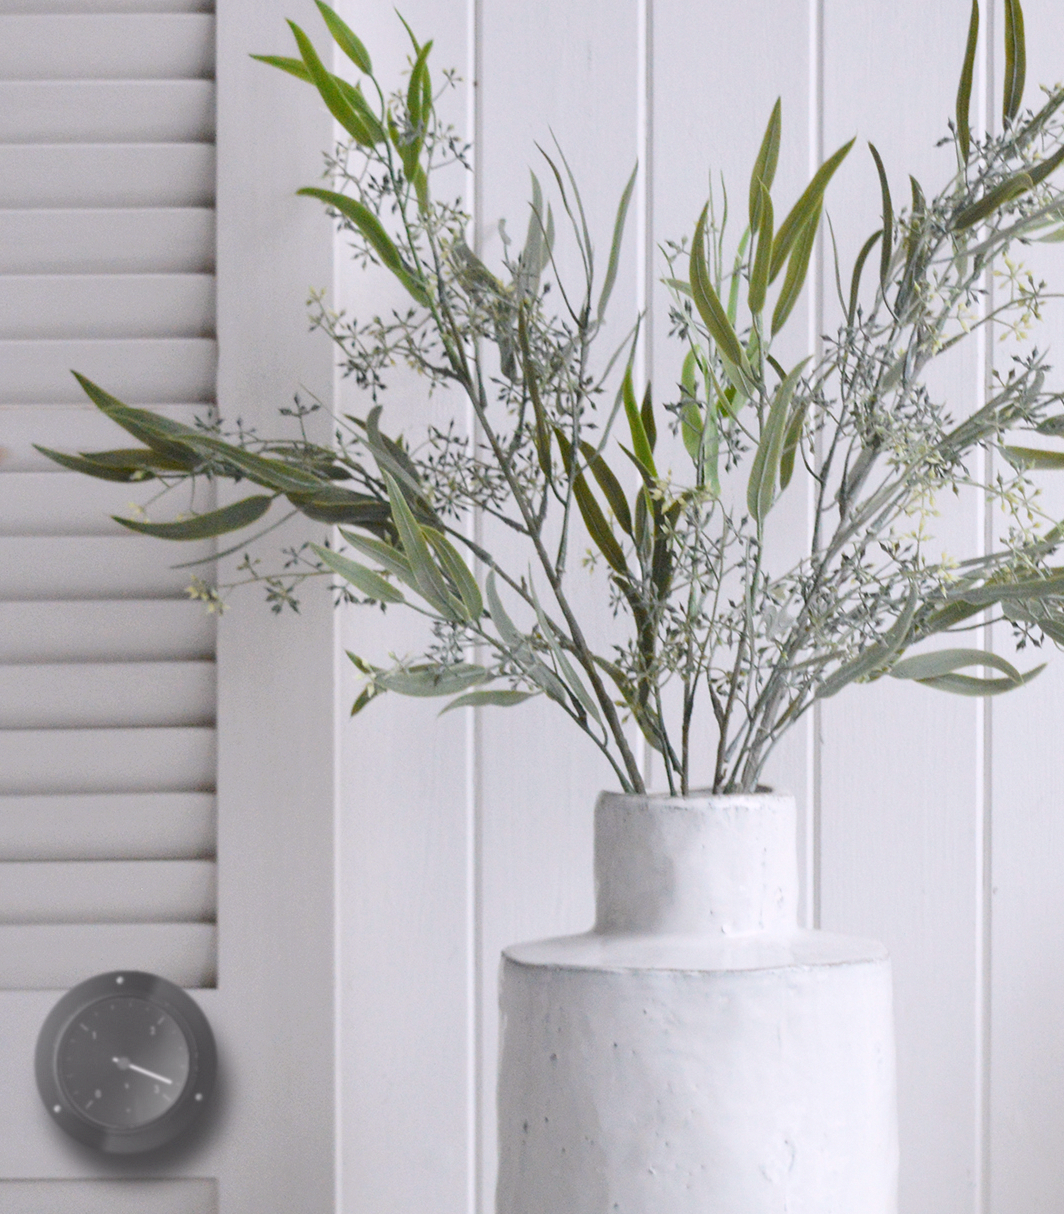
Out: value=2.8 unit=V
